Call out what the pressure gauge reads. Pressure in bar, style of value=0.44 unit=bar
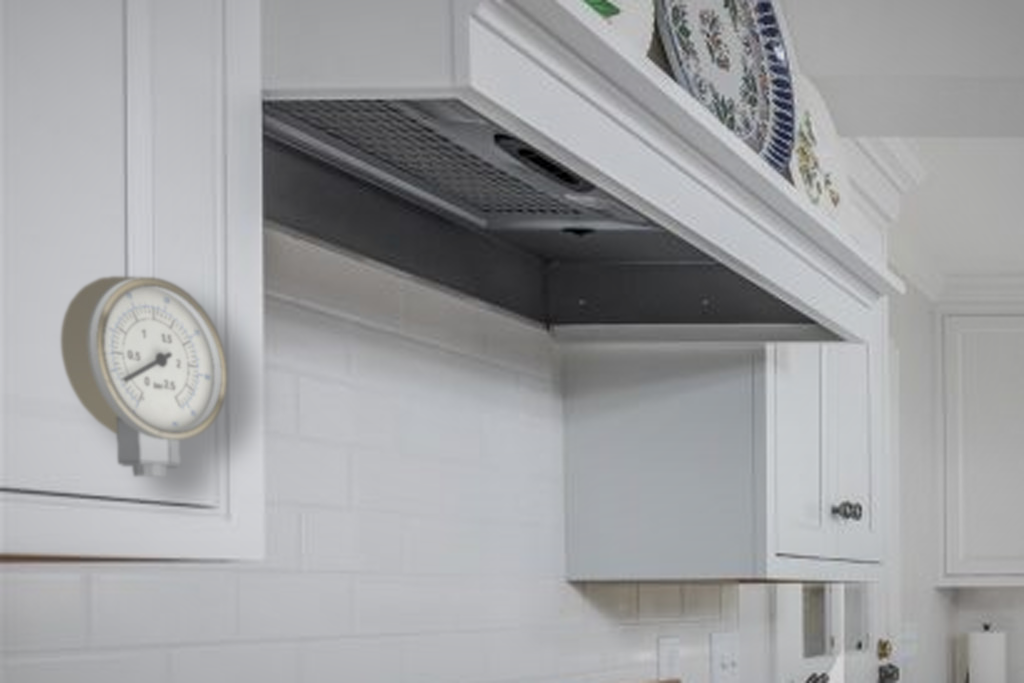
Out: value=0.25 unit=bar
